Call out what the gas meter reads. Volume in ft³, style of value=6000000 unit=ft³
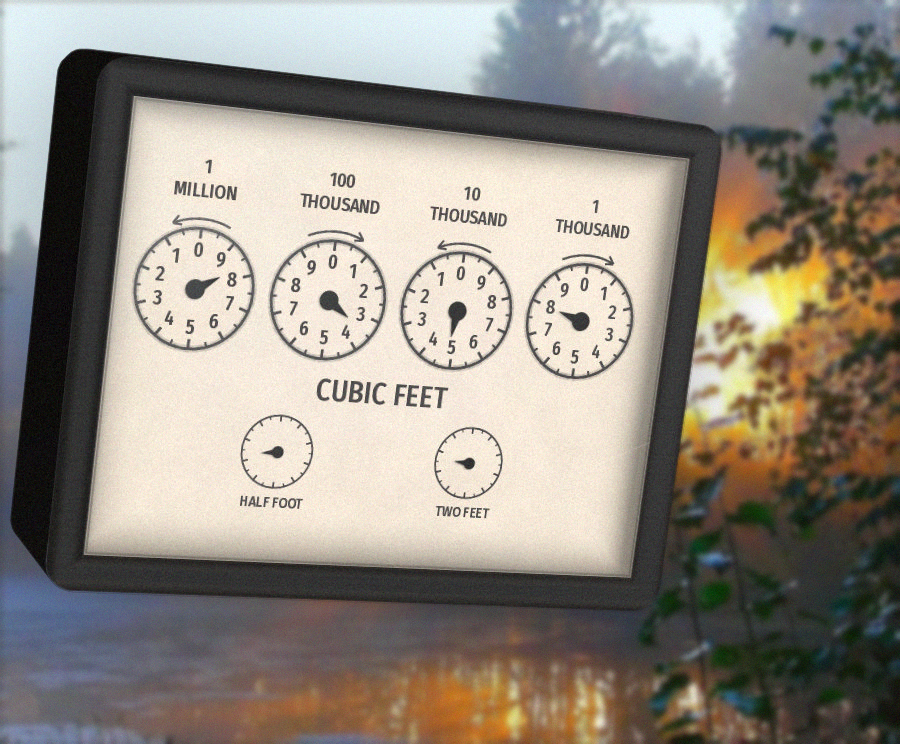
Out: value=834800 unit=ft³
